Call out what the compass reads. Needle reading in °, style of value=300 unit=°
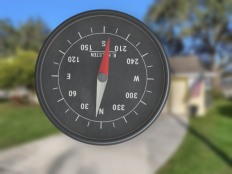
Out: value=187.5 unit=°
